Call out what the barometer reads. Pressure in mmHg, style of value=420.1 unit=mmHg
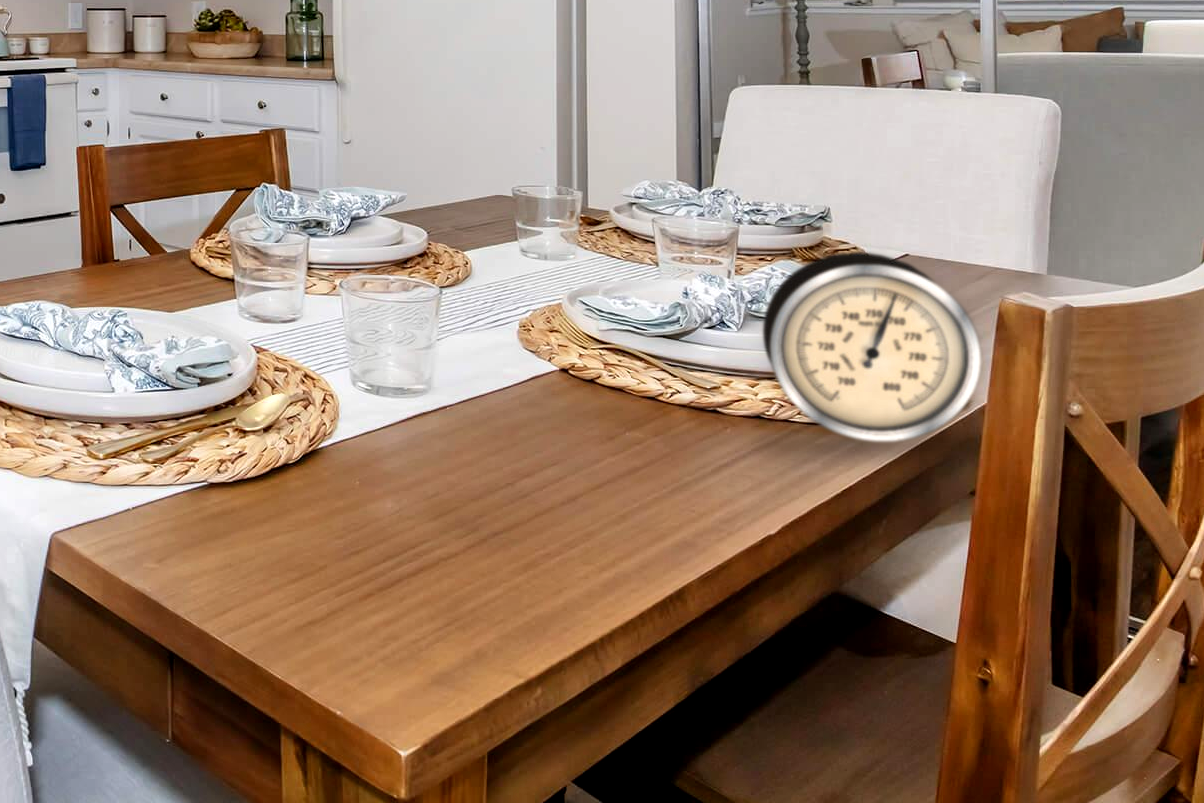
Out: value=755 unit=mmHg
